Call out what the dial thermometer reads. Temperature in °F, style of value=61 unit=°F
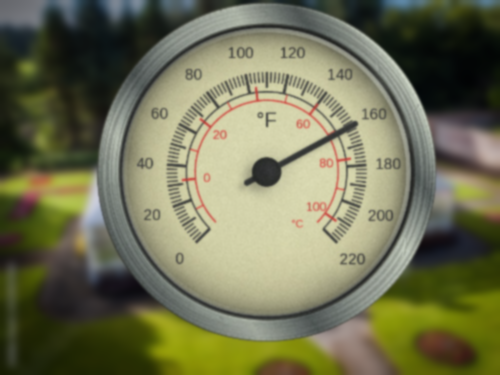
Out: value=160 unit=°F
